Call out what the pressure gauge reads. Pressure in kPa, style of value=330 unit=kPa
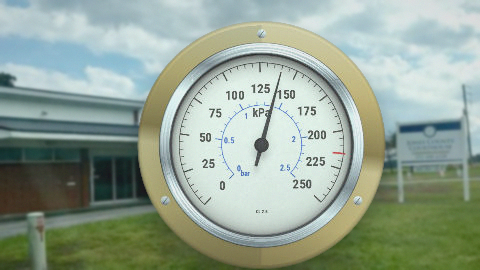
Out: value=140 unit=kPa
